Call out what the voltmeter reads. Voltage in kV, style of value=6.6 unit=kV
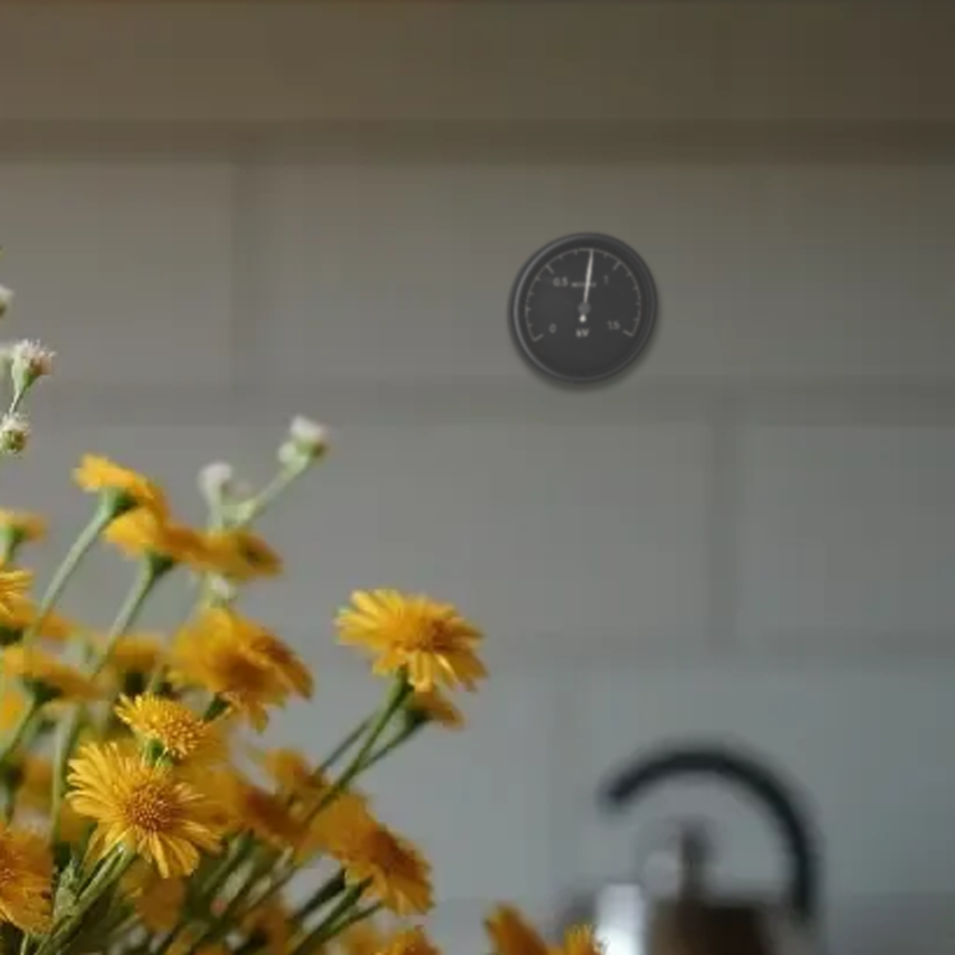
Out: value=0.8 unit=kV
